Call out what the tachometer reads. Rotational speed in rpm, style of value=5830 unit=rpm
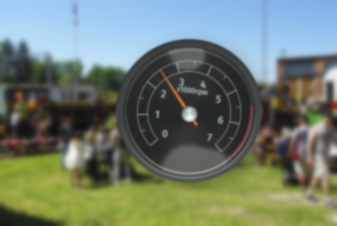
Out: value=2500 unit=rpm
